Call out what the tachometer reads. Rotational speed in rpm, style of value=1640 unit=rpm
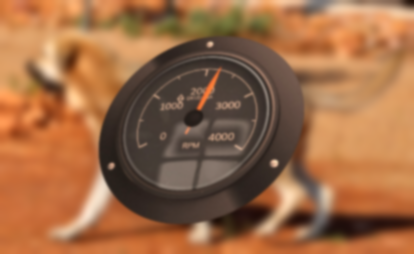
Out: value=2250 unit=rpm
